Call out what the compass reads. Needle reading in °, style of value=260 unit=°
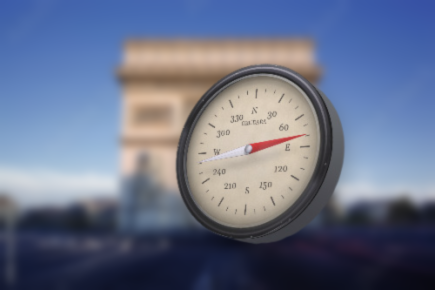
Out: value=80 unit=°
